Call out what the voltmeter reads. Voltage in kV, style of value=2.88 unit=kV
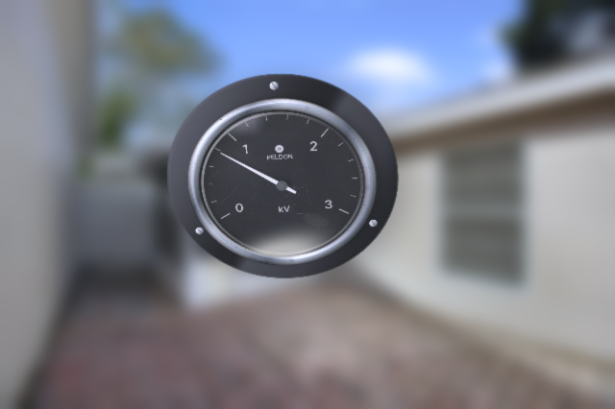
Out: value=0.8 unit=kV
